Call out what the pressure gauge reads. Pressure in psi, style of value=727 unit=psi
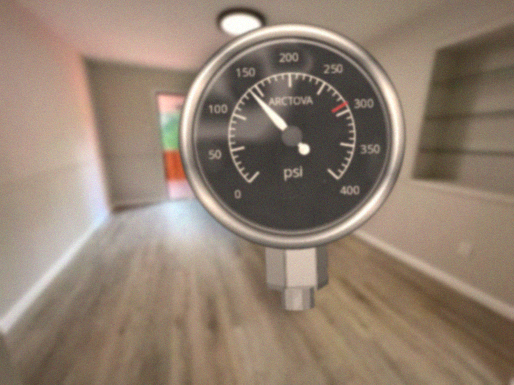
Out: value=140 unit=psi
